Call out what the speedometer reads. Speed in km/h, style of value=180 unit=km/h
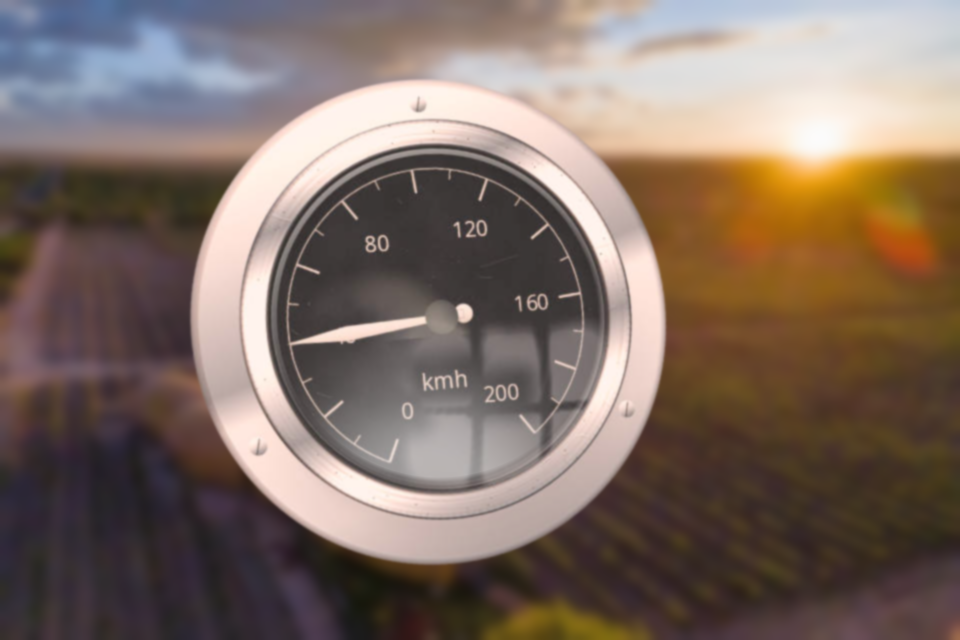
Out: value=40 unit=km/h
